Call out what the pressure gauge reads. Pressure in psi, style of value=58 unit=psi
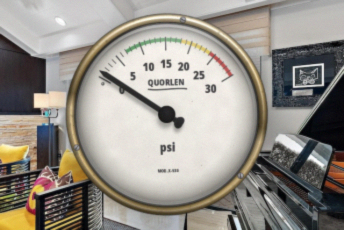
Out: value=1 unit=psi
